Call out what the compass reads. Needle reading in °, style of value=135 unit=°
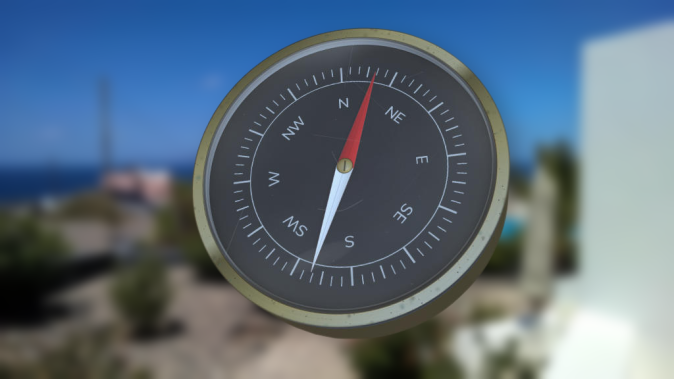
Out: value=20 unit=°
